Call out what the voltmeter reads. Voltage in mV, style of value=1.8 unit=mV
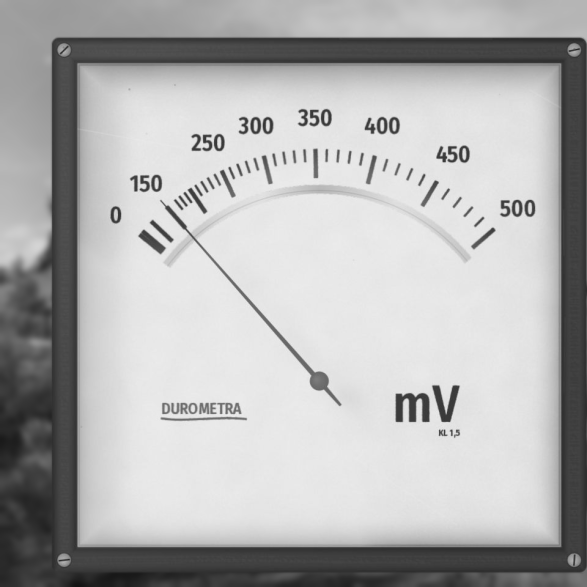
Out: value=150 unit=mV
